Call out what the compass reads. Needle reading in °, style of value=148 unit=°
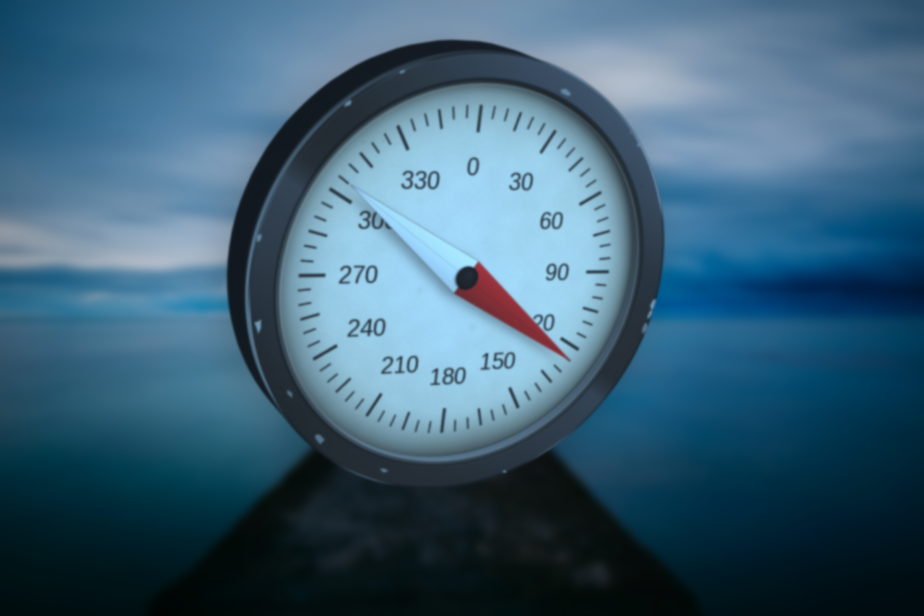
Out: value=125 unit=°
